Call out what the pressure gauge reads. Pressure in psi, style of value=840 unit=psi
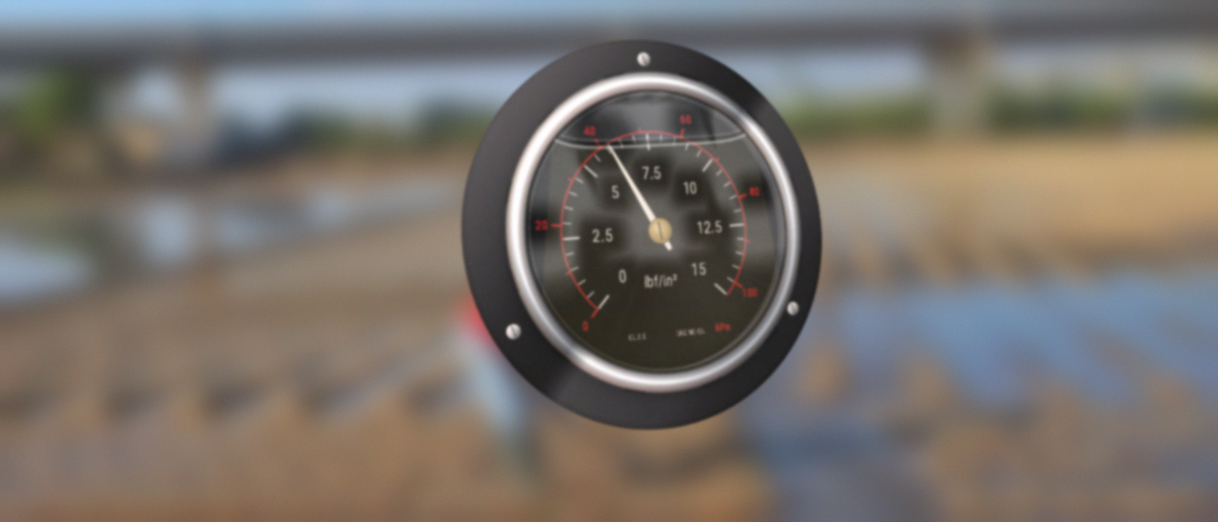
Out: value=6 unit=psi
